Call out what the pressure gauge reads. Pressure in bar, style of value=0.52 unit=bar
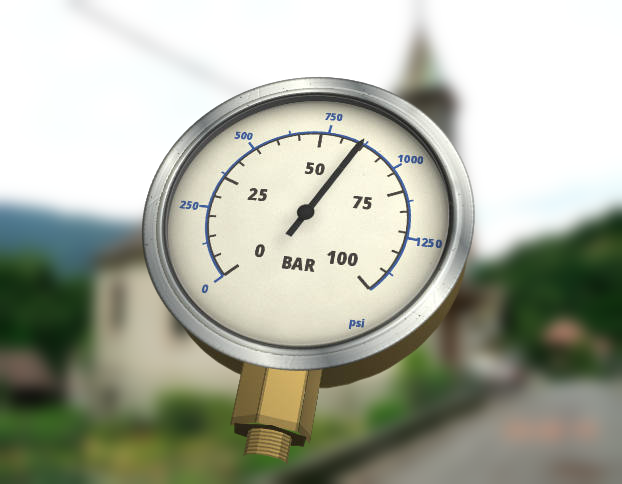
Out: value=60 unit=bar
